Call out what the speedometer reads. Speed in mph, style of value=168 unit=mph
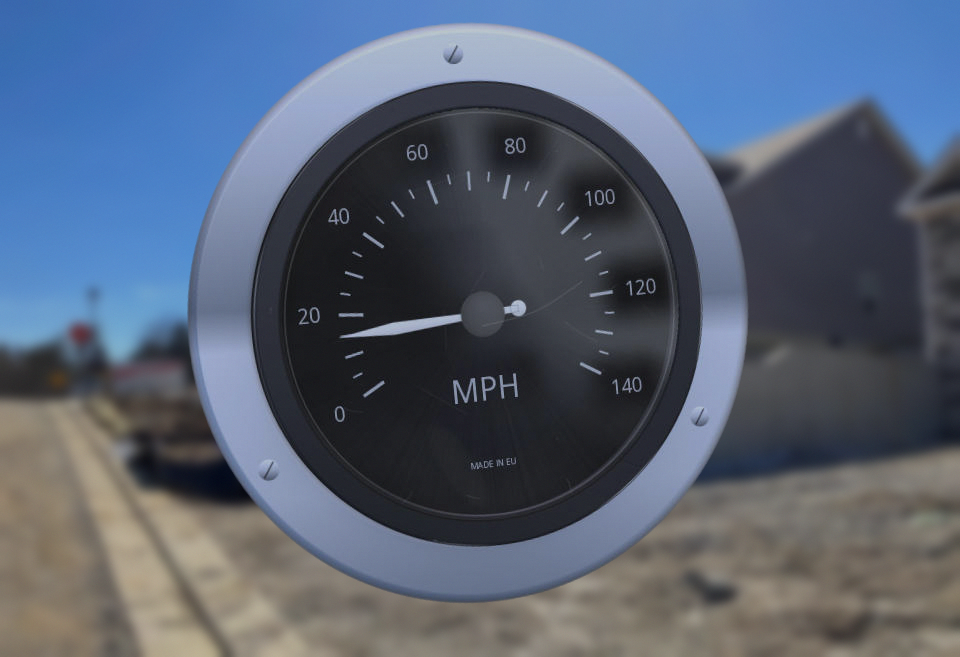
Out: value=15 unit=mph
